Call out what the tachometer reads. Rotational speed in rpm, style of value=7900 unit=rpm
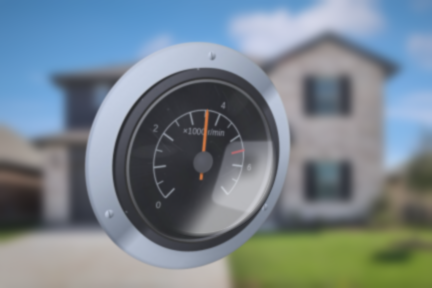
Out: value=3500 unit=rpm
